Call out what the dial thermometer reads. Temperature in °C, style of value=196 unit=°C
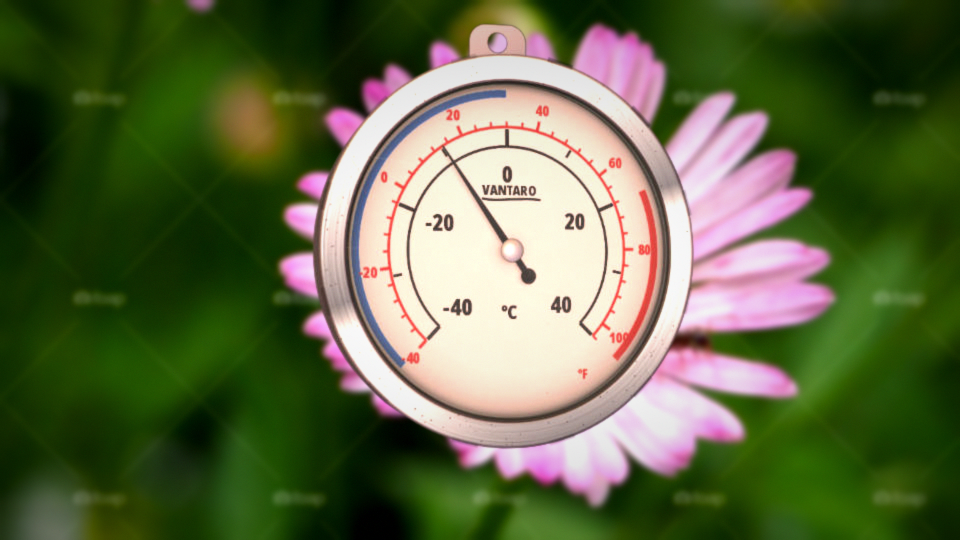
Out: value=-10 unit=°C
